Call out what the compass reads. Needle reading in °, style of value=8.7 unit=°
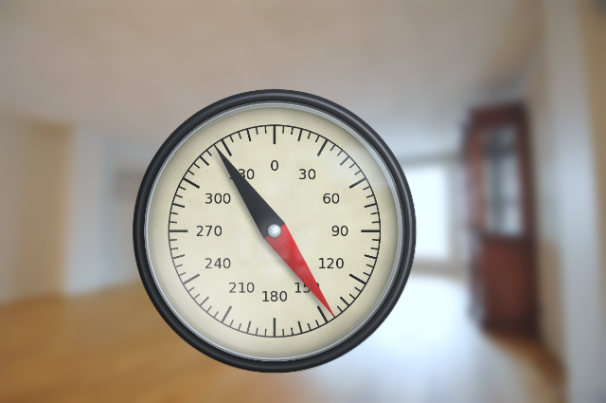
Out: value=145 unit=°
